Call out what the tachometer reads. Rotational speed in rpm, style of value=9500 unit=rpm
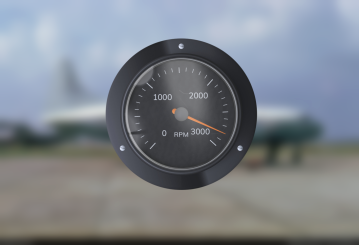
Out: value=2800 unit=rpm
